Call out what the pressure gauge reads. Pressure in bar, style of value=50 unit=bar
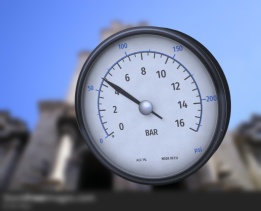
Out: value=4.5 unit=bar
